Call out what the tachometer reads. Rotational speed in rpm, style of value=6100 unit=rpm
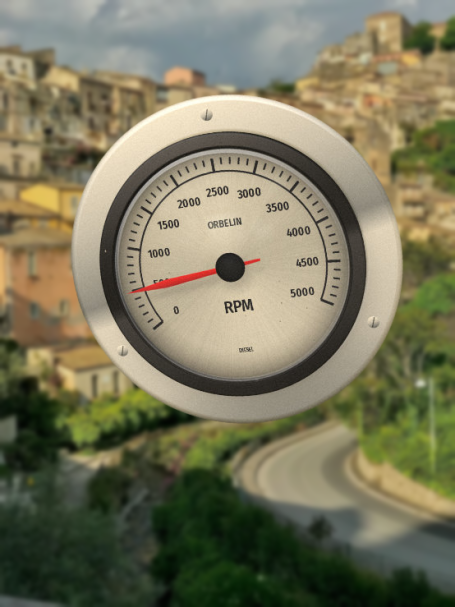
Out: value=500 unit=rpm
